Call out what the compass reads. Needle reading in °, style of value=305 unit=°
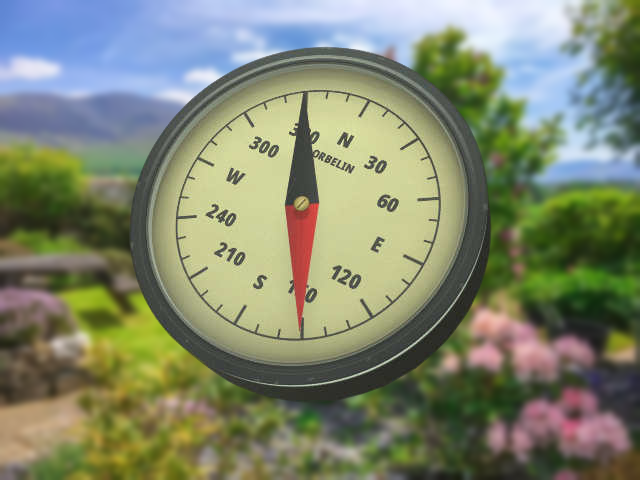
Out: value=150 unit=°
